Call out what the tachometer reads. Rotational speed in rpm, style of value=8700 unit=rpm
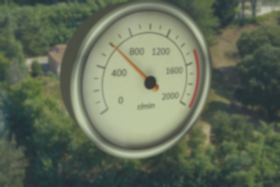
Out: value=600 unit=rpm
